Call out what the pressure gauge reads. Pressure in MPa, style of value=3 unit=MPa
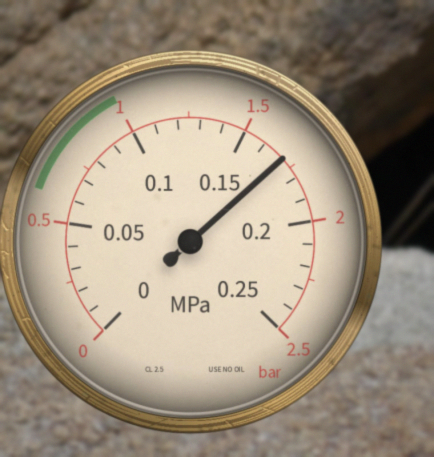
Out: value=0.17 unit=MPa
